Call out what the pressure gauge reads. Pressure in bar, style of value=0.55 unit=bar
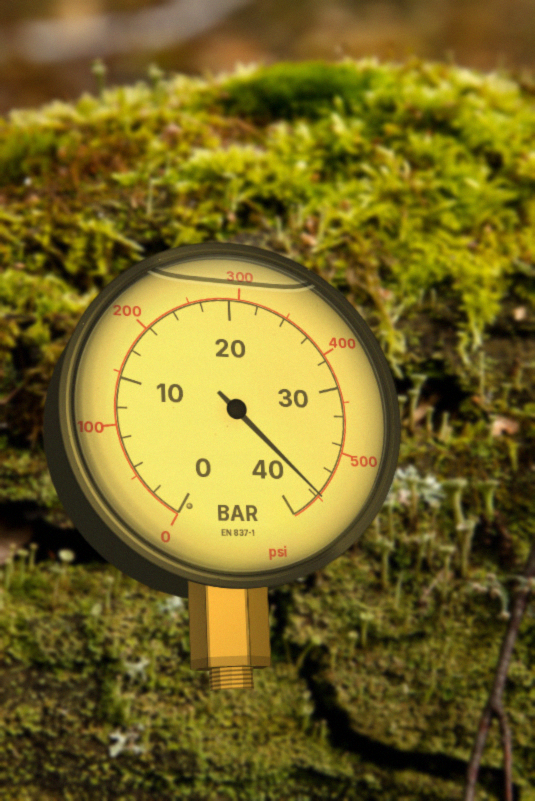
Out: value=38 unit=bar
